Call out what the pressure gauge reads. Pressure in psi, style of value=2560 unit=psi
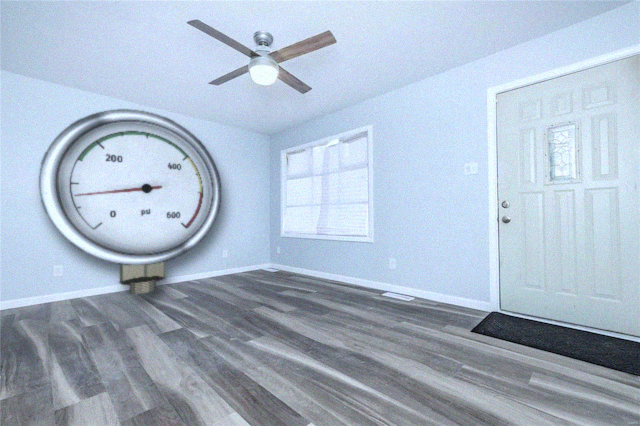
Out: value=75 unit=psi
